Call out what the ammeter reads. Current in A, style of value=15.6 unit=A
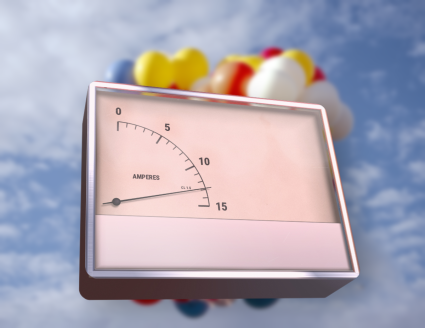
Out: value=13 unit=A
